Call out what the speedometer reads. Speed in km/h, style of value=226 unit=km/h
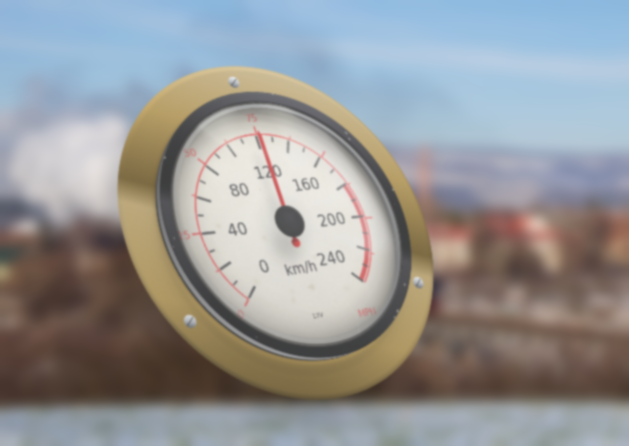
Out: value=120 unit=km/h
